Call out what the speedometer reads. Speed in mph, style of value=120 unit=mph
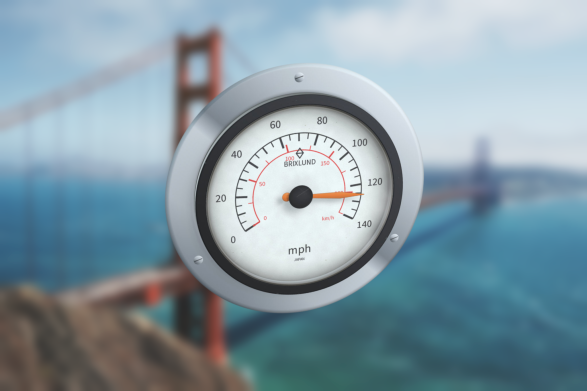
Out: value=125 unit=mph
